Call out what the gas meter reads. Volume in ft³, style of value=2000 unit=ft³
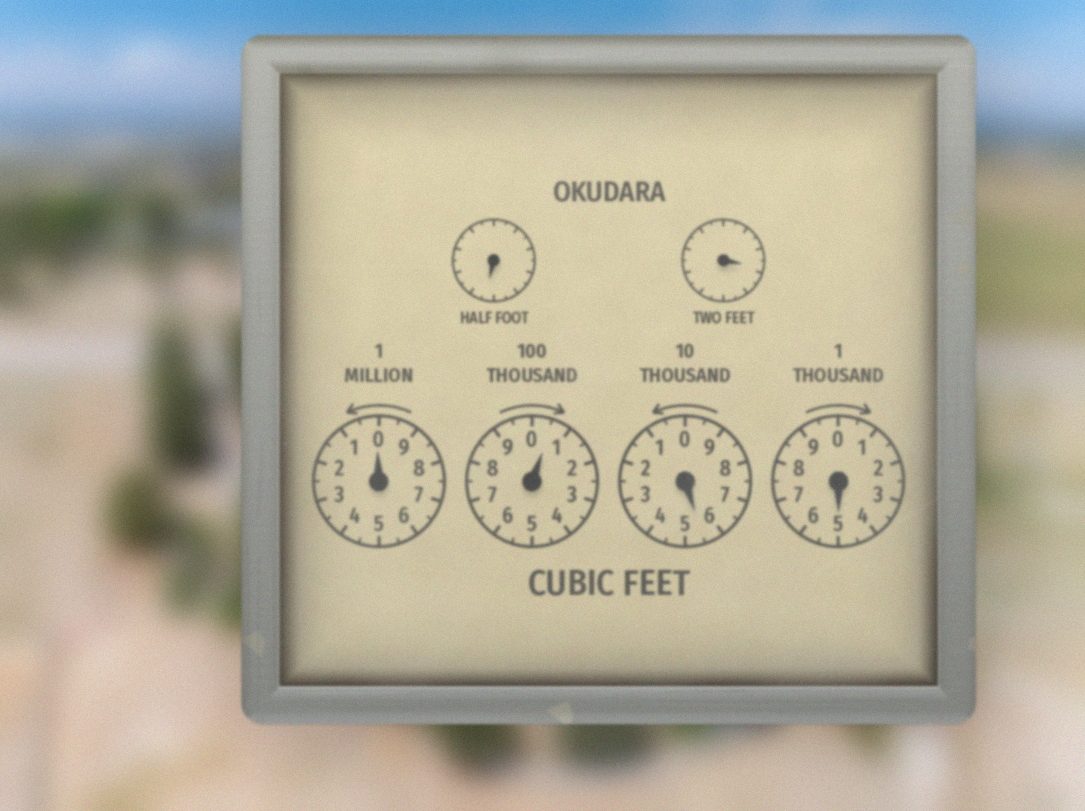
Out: value=5500 unit=ft³
